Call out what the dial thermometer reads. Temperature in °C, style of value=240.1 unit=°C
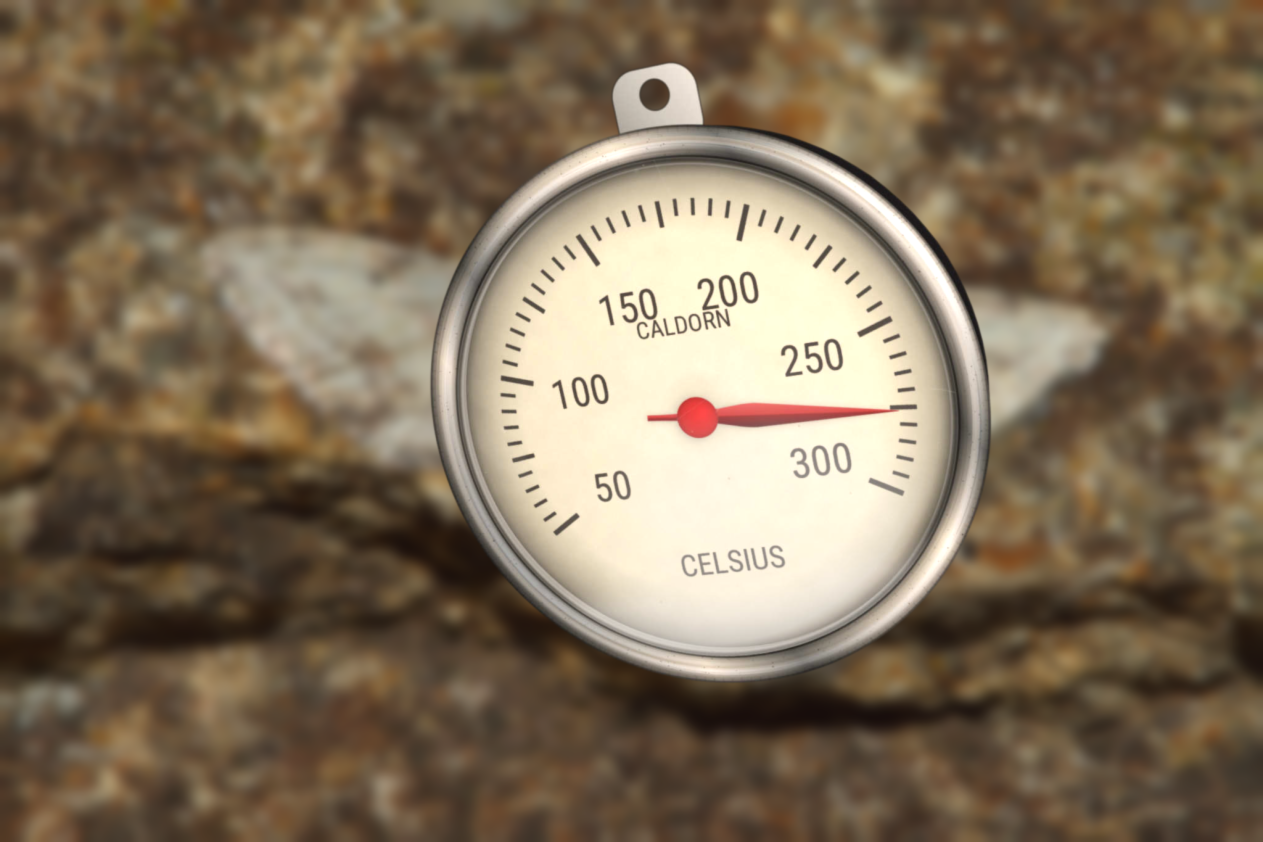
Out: value=275 unit=°C
